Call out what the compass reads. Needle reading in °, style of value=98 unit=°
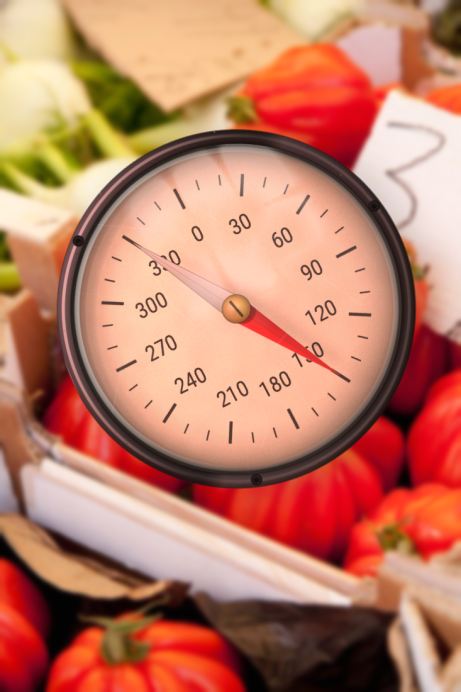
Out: value=150 unit=°
